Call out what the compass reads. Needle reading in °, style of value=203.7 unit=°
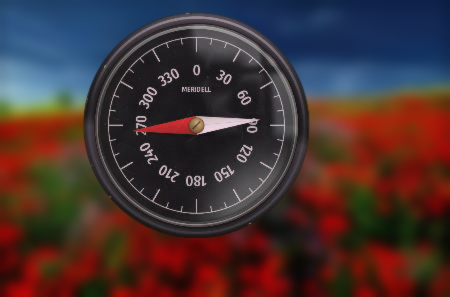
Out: value=265 unit=°
